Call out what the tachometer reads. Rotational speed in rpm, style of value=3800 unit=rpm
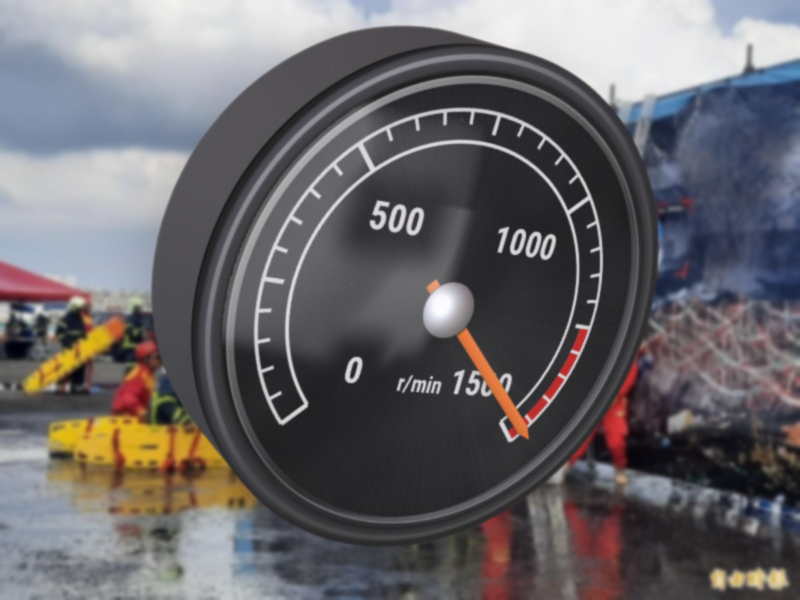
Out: value=1475 unit=rpm
